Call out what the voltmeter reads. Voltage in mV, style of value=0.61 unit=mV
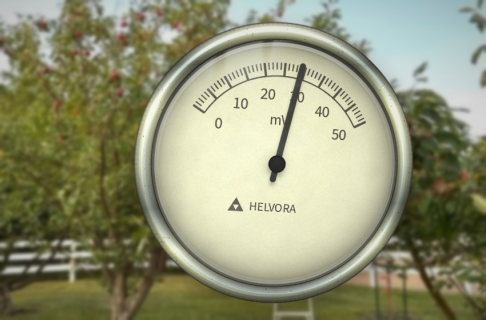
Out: value=29 unit=mV
